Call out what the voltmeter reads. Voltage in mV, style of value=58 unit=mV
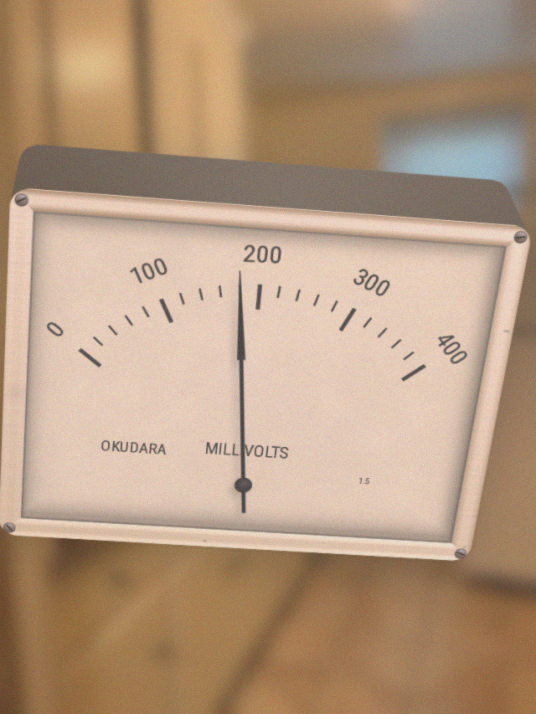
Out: value=180 unit=mV
